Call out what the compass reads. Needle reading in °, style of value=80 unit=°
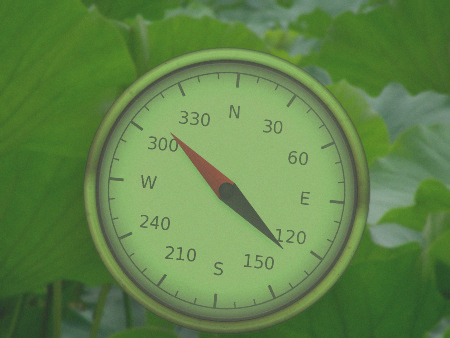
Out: value=310 unit=°
